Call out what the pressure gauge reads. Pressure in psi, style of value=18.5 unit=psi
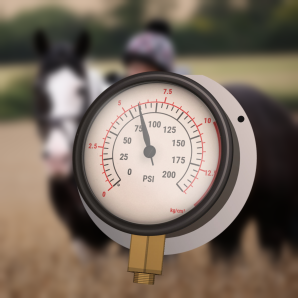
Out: value=85 unit=psi
